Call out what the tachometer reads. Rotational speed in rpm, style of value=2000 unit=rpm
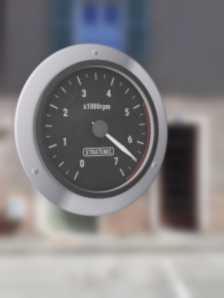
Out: value=6500 unit=rpm
